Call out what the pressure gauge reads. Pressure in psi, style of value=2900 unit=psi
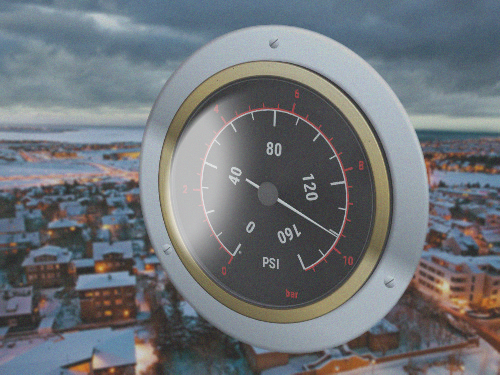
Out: value=140 unit=psi
